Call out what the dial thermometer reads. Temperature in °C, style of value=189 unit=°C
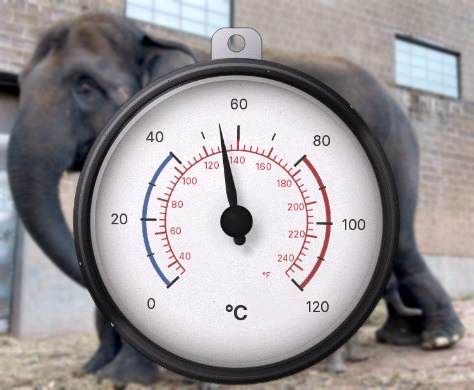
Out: value=55 unit=°C
